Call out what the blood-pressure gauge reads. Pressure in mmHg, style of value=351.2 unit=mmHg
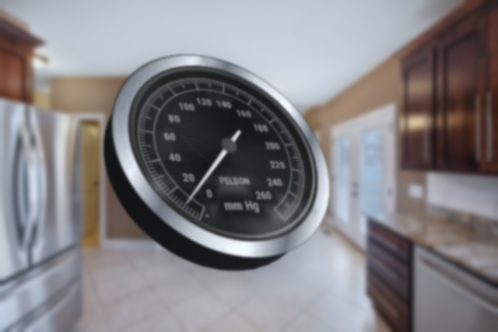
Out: value=10 unit=mmHg
